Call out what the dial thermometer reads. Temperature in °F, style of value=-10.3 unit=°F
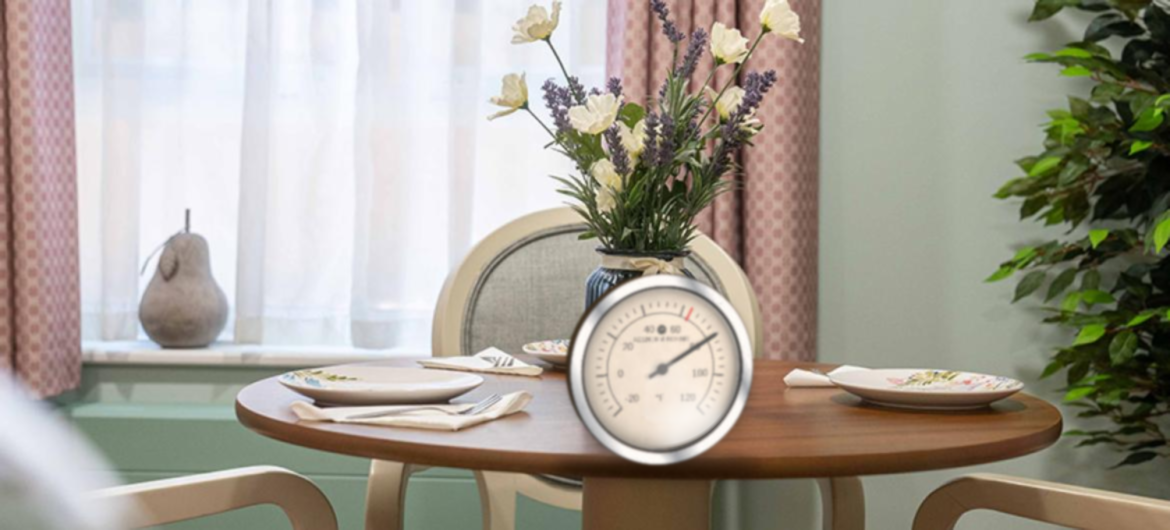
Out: value=80 unit=°F
